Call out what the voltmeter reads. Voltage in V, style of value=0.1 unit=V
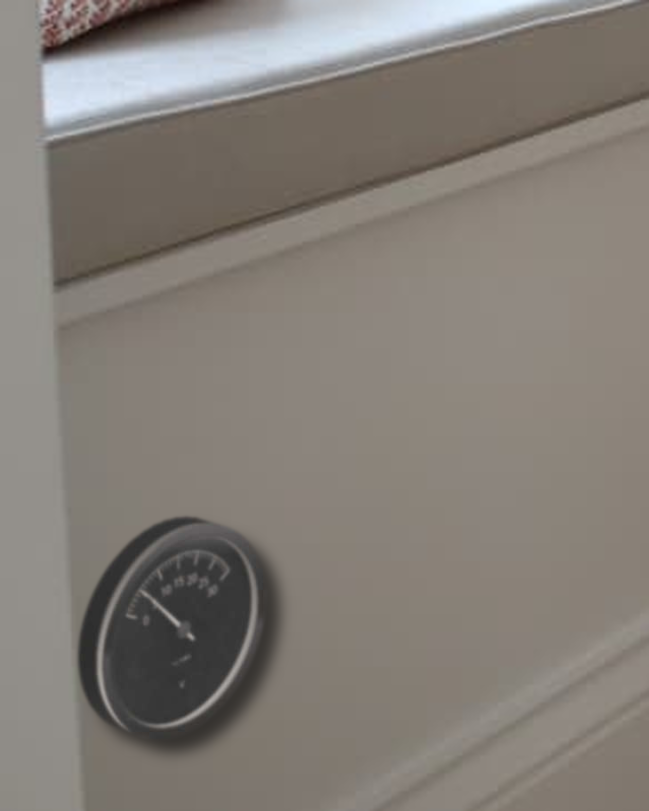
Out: value=5 unit=V
